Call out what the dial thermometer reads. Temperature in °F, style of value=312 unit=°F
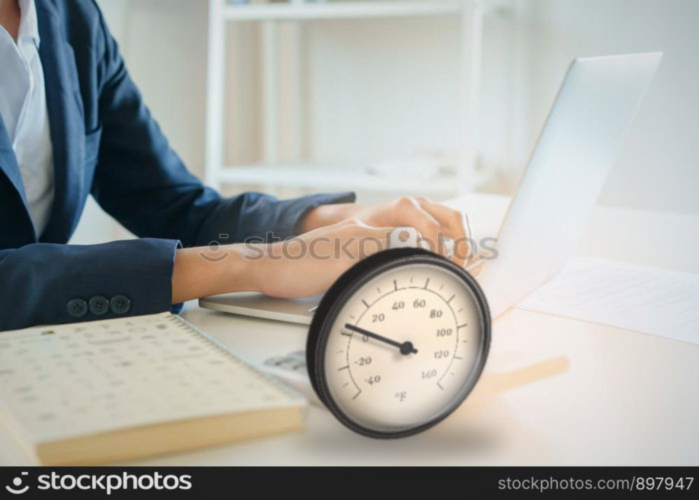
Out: value=5 unit=°F
